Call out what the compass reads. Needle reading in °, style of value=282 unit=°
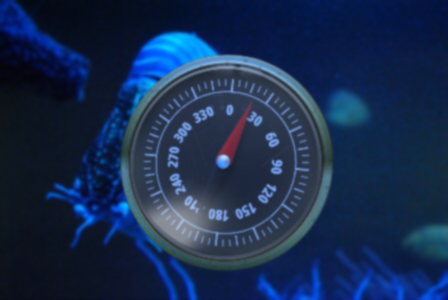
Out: value=20 unit=°
